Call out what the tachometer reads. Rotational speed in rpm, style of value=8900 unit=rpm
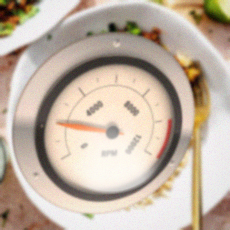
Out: value=2000 unit=rpm
